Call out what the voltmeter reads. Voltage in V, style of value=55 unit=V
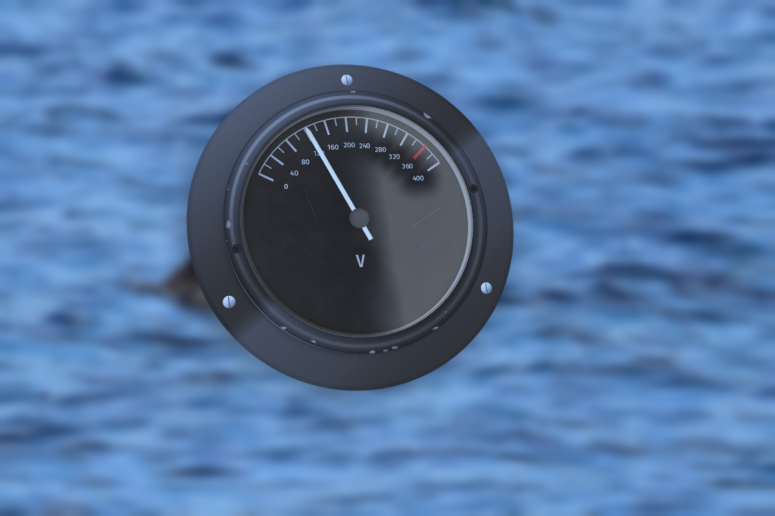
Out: value=120 unit=V
